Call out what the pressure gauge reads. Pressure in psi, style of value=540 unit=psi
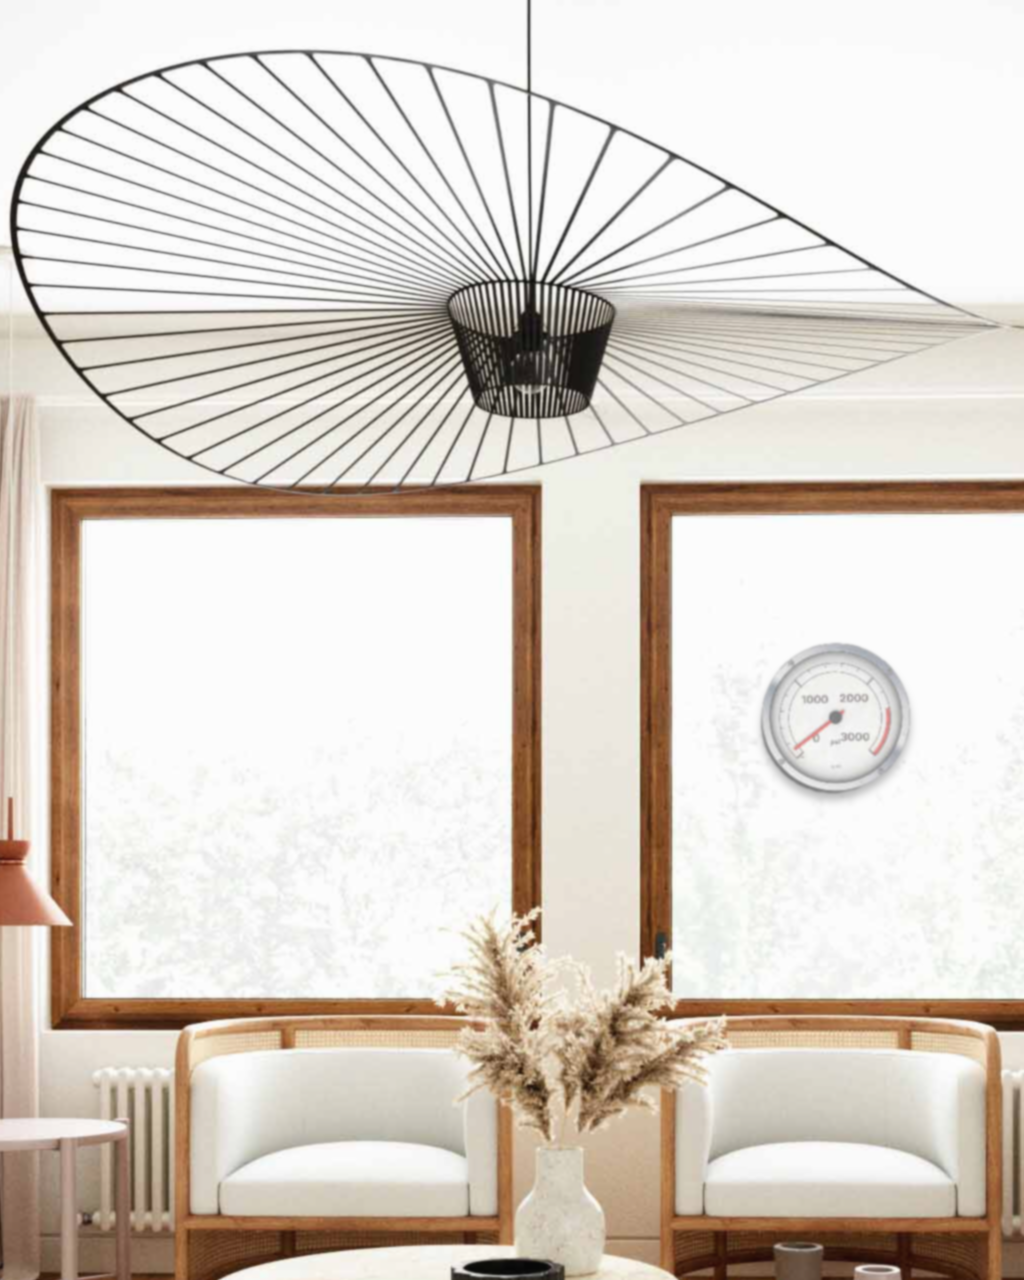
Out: value=100 unit=psi
